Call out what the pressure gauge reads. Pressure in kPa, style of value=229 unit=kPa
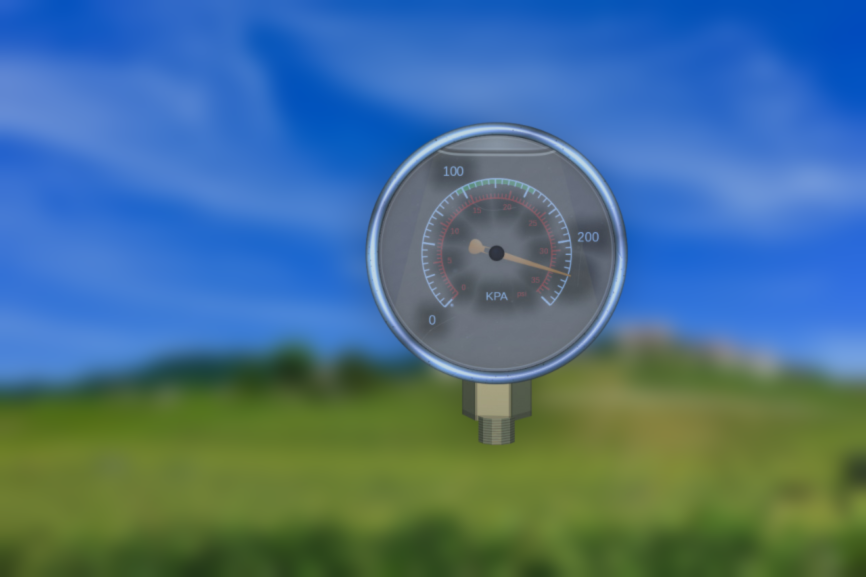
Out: value=225 unit=kPa
